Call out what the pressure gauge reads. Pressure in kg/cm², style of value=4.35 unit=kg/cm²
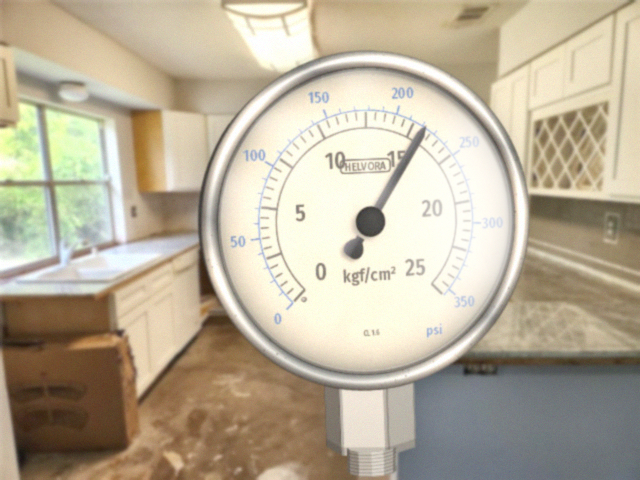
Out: value=15.5 unit=kg/cm²
